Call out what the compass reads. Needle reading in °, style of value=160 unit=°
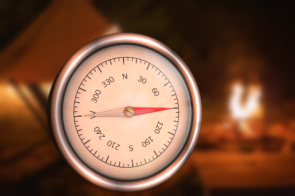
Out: value=90 unit=°
